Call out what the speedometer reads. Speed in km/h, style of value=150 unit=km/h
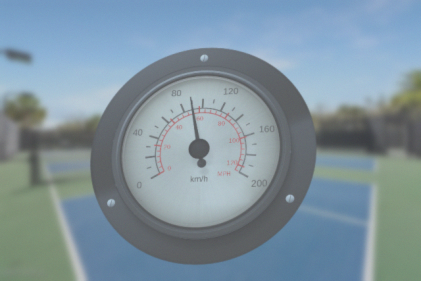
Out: value=90 unit=km/h
